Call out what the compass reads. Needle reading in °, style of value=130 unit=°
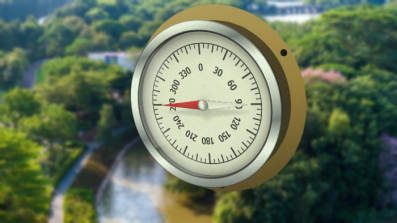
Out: value=270 unit=°
